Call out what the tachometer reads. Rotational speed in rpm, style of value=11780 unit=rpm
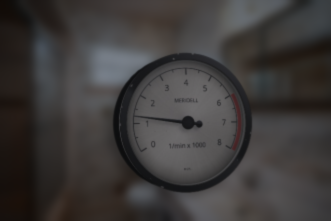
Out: value=1250 unit=rpm
